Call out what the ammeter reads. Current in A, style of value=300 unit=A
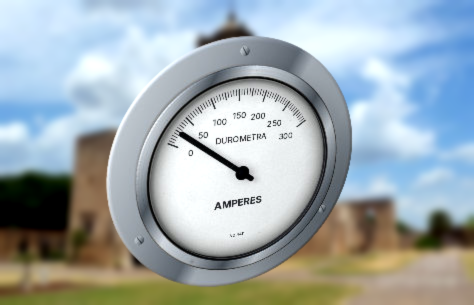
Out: value=25 unit=A
